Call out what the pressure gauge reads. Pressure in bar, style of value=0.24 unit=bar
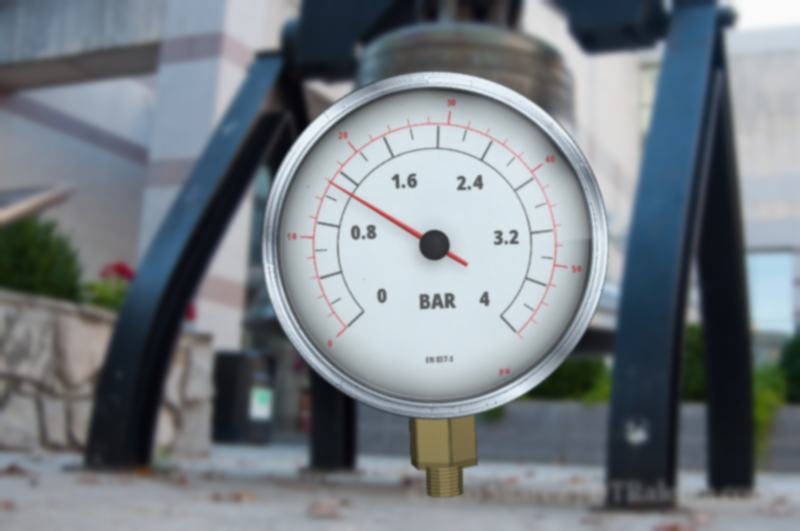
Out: value=1.1 unit=bar
